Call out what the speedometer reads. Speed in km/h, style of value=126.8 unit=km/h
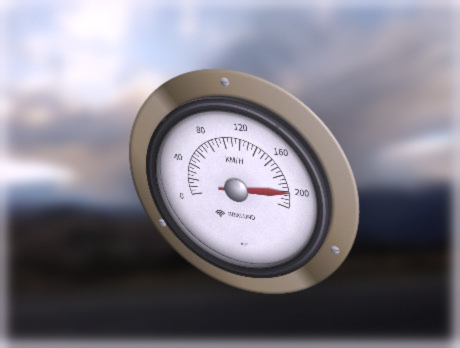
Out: value=200 unit=km/h
